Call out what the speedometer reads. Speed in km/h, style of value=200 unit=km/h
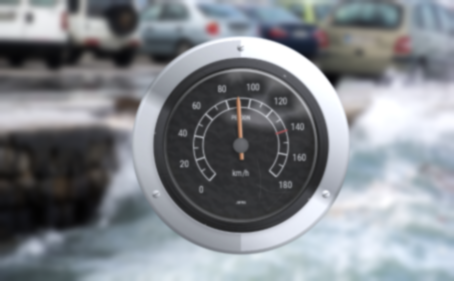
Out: value=90 unit=km/h
